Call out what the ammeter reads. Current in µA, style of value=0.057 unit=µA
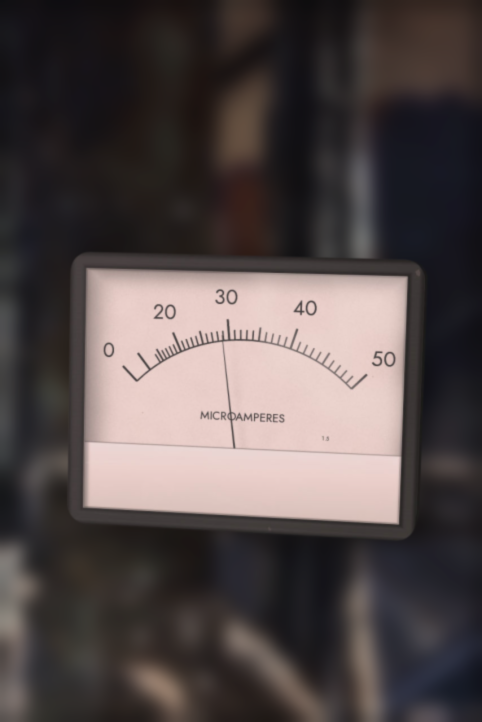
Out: value=29 unit=µA
